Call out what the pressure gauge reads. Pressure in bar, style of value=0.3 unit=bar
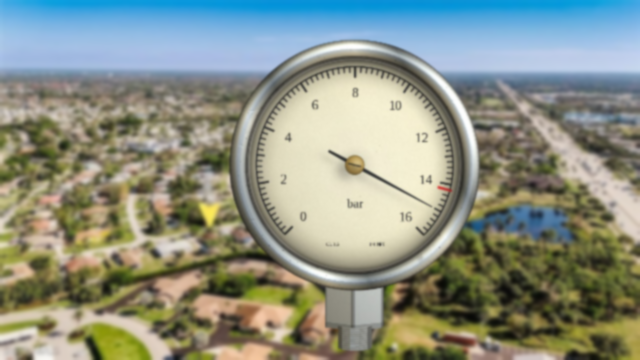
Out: value=15 unit=bar
